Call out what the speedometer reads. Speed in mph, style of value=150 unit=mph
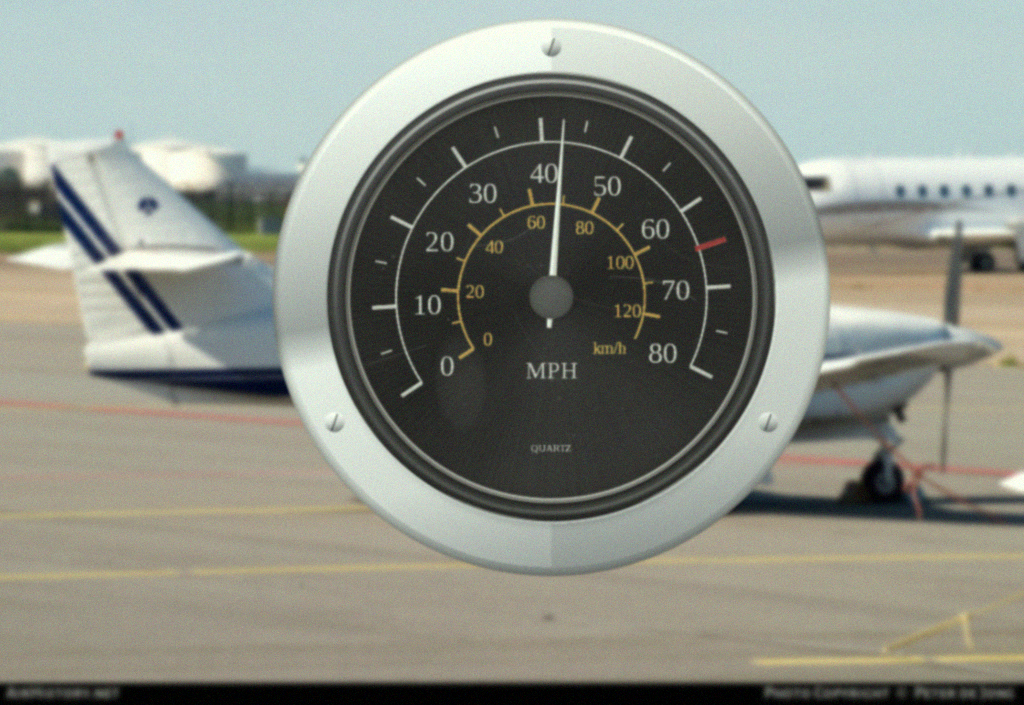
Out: value=42.5 unit=mph
